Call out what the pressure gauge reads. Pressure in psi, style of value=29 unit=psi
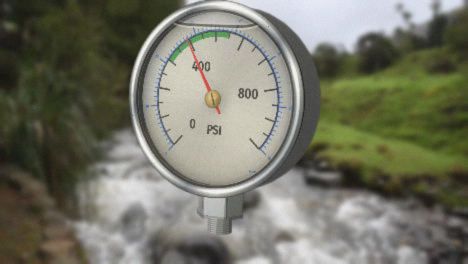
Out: value=400 unit=psi
